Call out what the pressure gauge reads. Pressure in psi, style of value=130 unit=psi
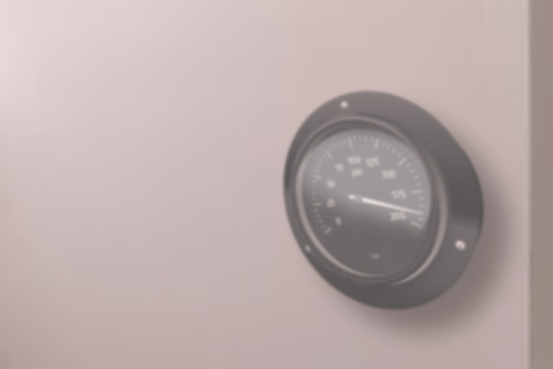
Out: value=190 unit=psi
